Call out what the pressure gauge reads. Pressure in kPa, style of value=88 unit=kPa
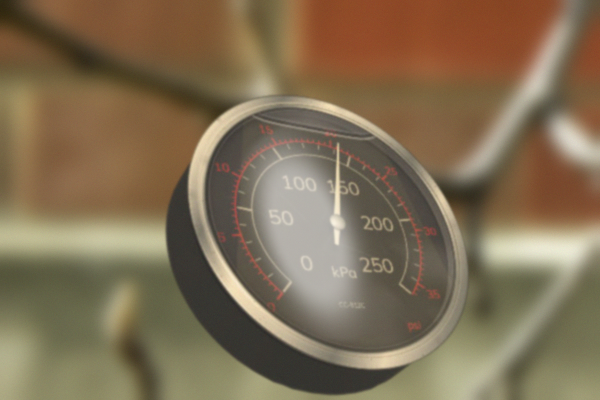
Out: value=140 unit=kPa
